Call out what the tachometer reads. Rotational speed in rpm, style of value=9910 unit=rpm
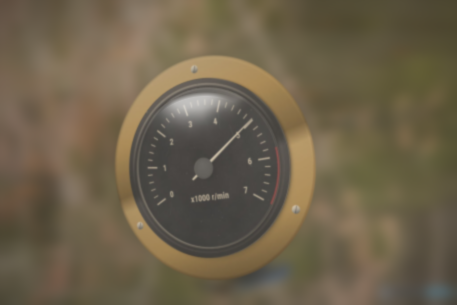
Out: value=5000 unit=rpm
